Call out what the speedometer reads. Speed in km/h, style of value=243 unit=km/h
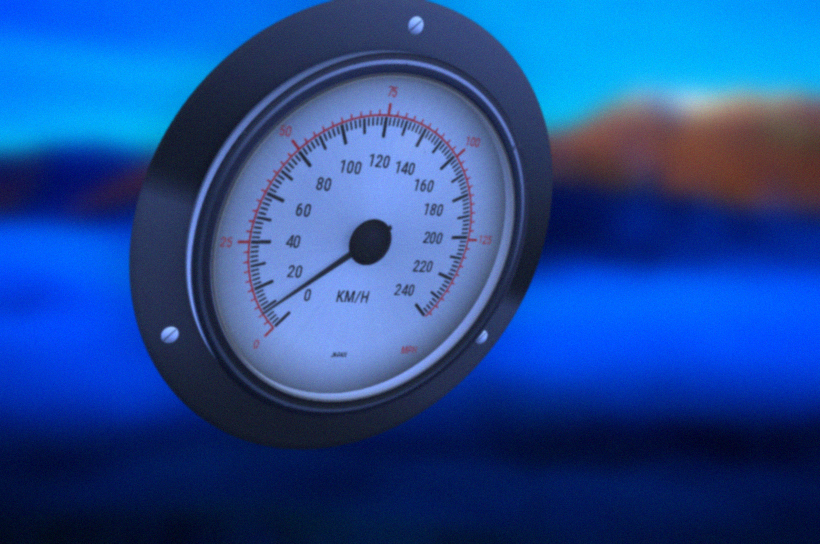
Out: value=10 unit=km/h
